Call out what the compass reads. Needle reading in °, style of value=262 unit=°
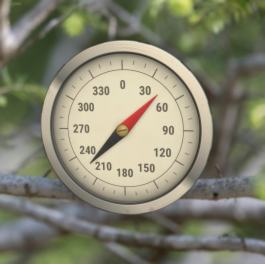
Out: value=45 unit=°
